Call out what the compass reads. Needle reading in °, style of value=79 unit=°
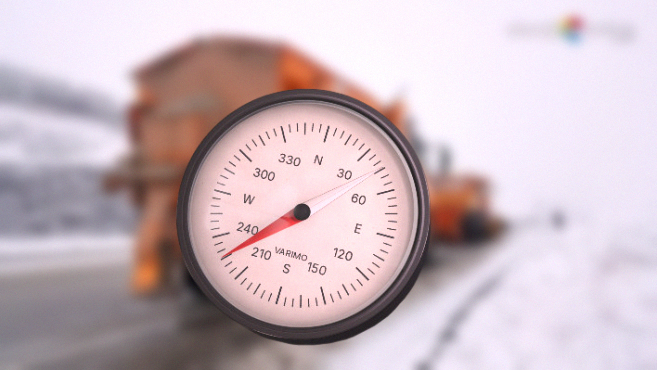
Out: value=225 unit=°
